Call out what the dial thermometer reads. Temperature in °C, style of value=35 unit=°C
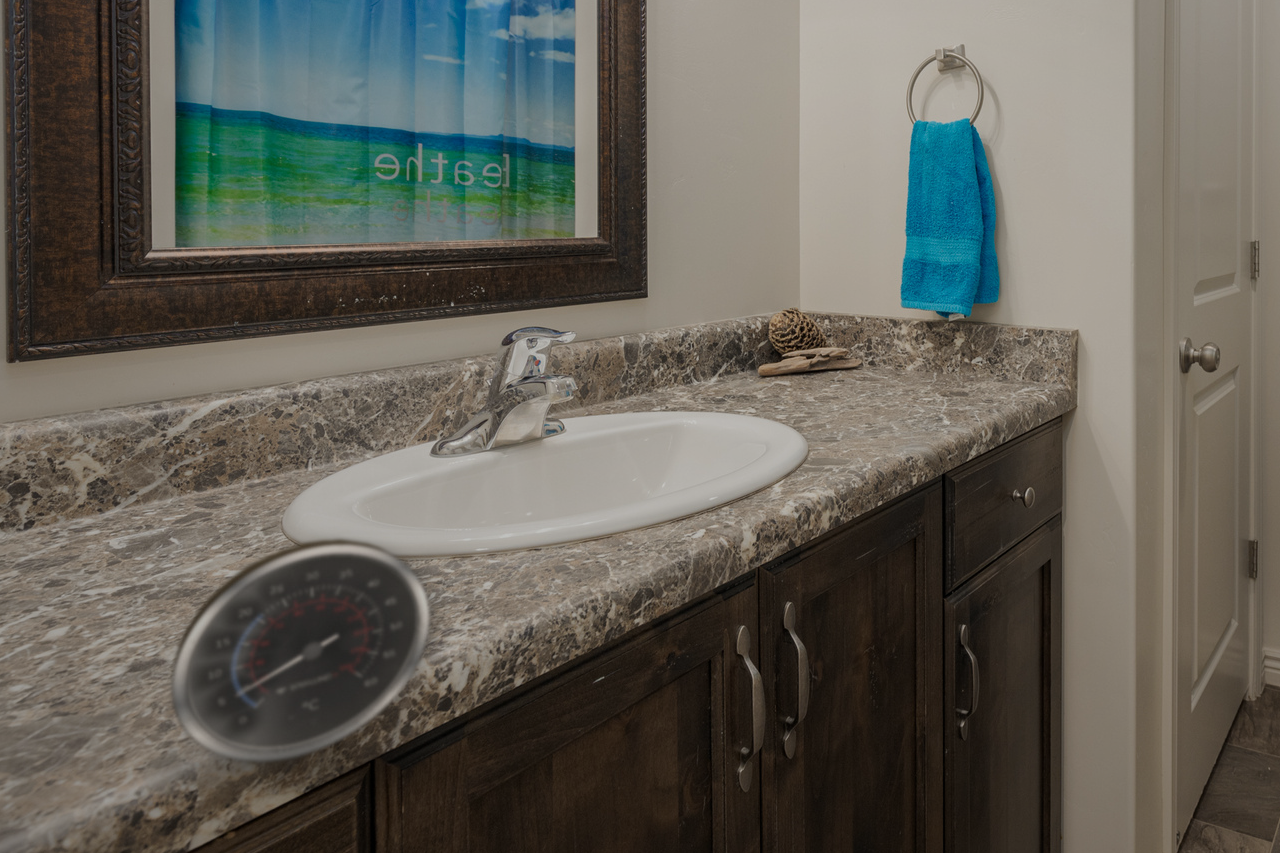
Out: value=5 unit=°C
